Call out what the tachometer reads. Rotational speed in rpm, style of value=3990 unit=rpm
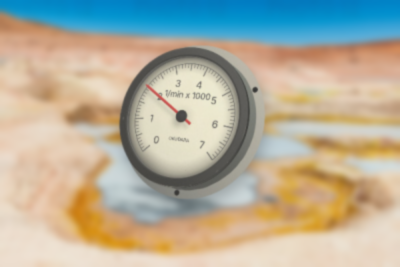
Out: value=2000 unit=rpm
